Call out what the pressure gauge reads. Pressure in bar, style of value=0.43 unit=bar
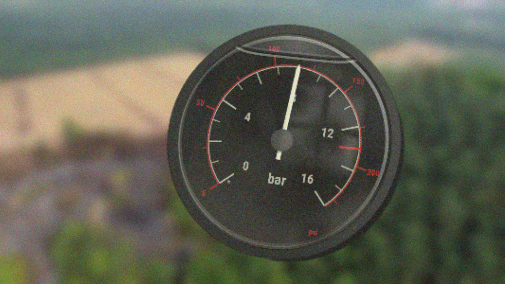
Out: value=8 unit=bar
